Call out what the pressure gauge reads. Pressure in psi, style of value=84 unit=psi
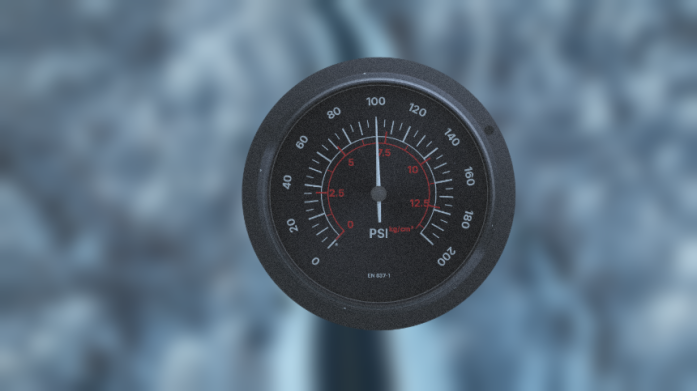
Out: value=100 unit=psi
